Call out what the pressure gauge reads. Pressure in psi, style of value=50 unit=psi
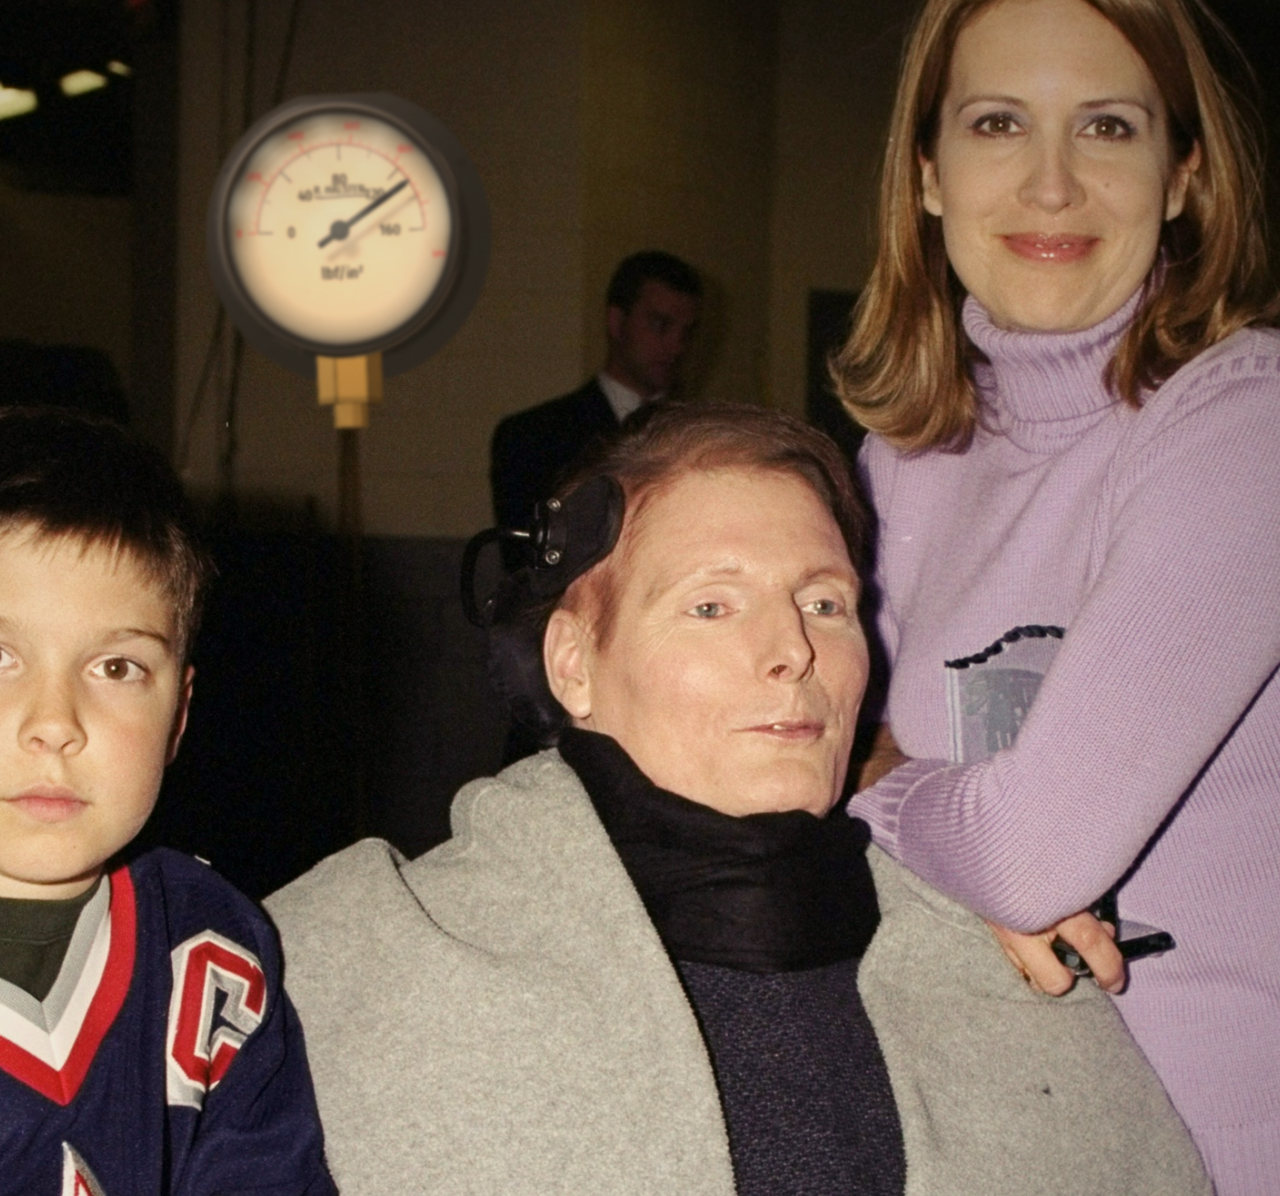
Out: value=130 unit=psi
